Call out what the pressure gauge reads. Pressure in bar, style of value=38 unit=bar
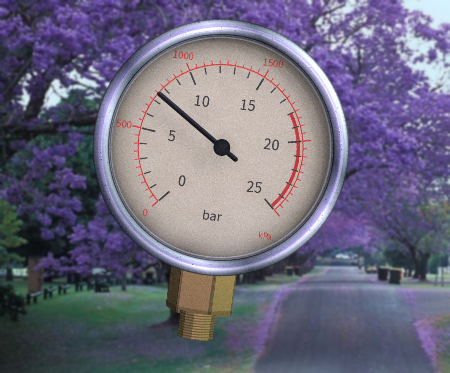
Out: value=7.5 unit=bar
